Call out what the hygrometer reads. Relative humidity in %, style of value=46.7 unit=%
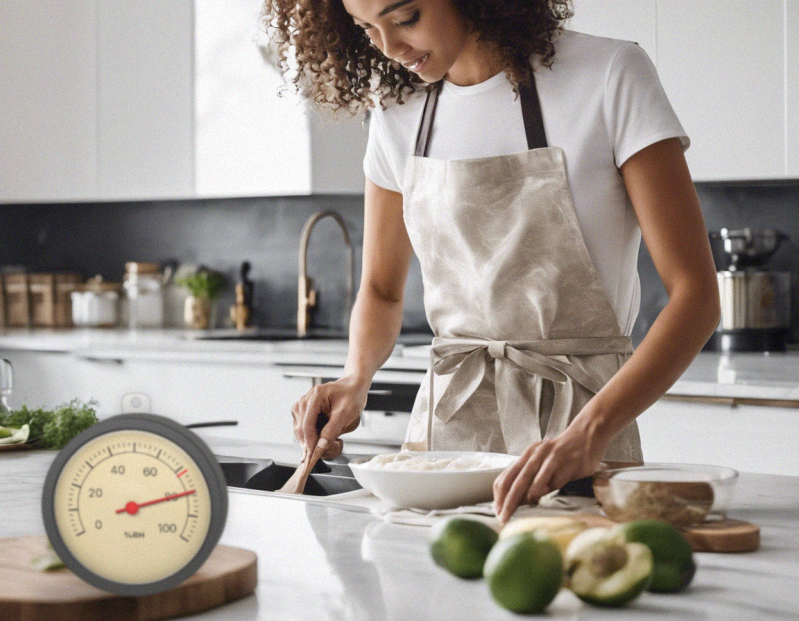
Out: value=80 unit=%
